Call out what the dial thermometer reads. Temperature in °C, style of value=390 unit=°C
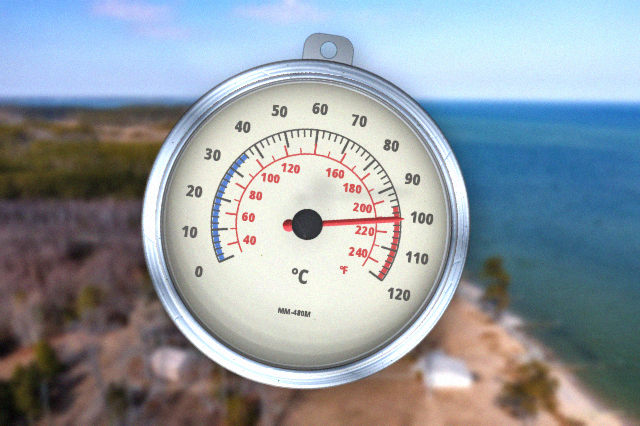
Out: value=100 unit=°C
